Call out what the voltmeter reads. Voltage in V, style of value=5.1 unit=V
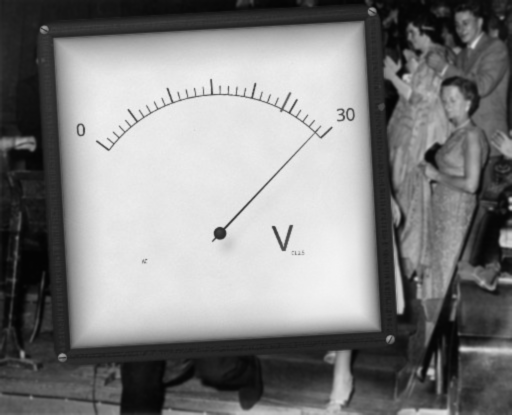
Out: value=29 unit=V
